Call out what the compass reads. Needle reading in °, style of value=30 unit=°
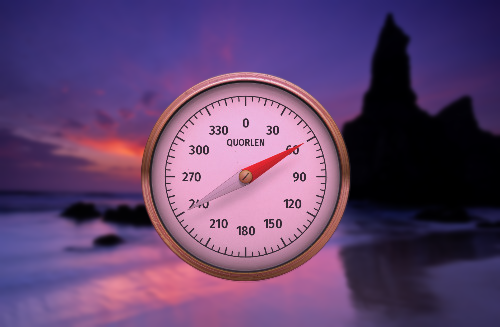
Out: value=60 unit=°
